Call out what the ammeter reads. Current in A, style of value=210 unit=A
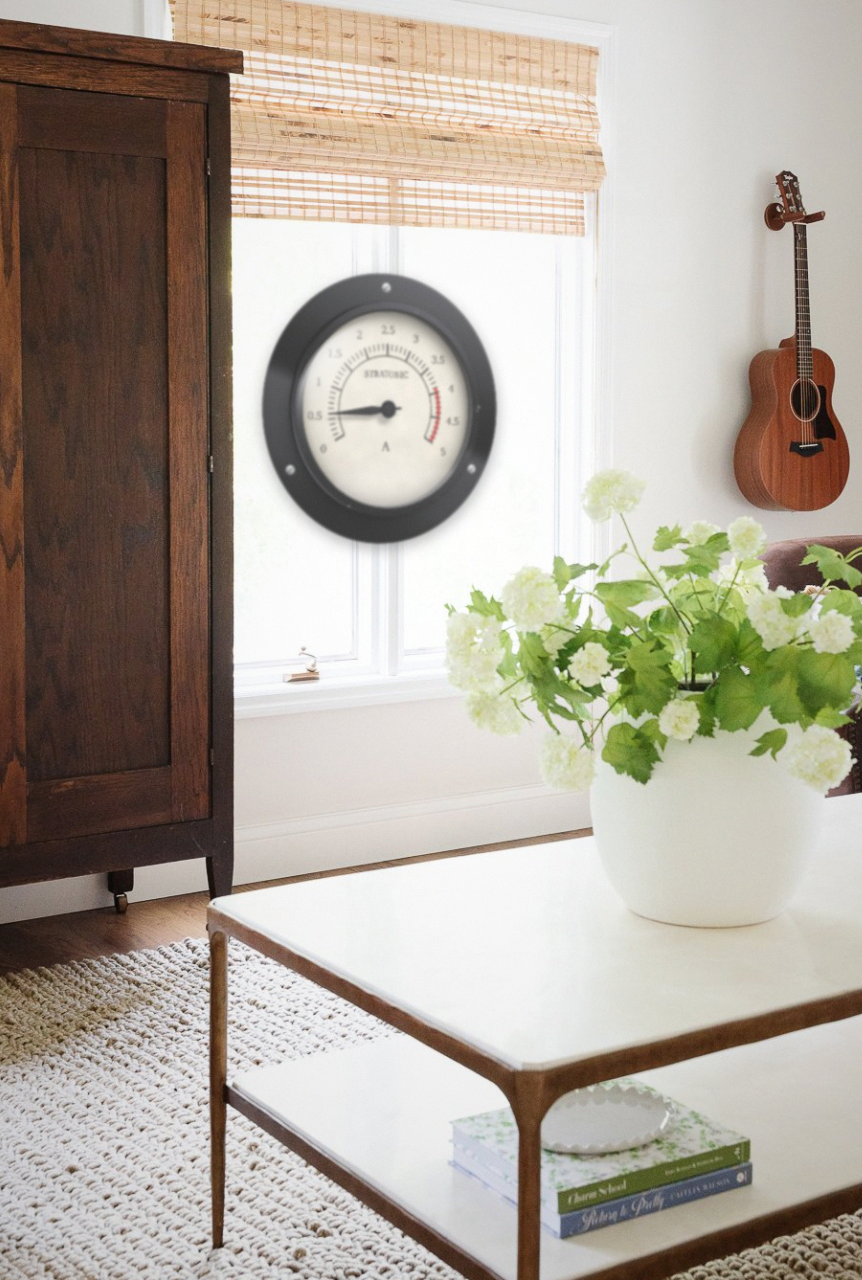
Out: value=0.5 unit=A
